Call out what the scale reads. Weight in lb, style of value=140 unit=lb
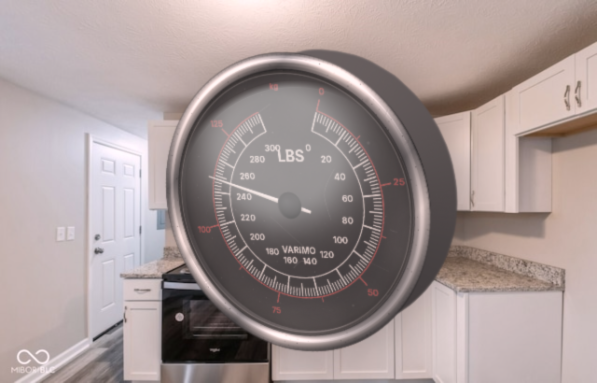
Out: value=250 unit=lb
